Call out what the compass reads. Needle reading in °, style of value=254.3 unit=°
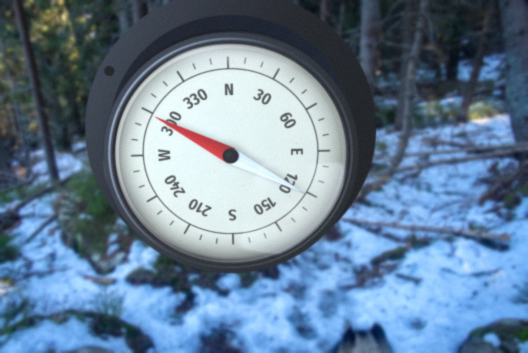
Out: value=300 unit=°
